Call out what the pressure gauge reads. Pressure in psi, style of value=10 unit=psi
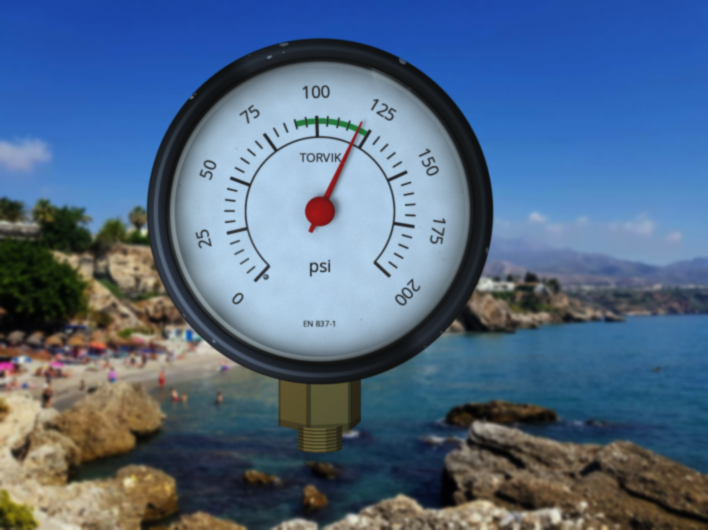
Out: value=120 unit=psi
